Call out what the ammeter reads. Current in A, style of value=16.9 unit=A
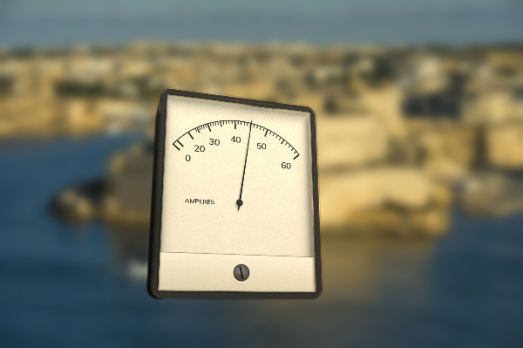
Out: value=45 unit=A
